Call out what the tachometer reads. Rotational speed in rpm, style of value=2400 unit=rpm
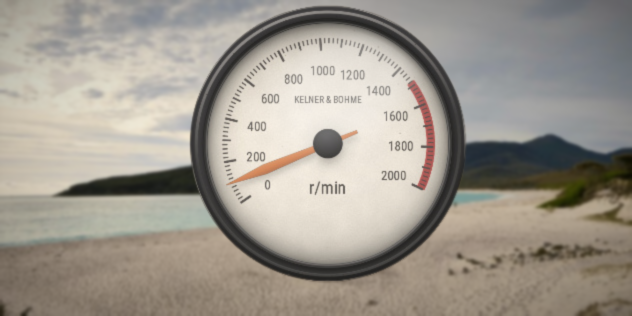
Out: value=100 unit=rpm
